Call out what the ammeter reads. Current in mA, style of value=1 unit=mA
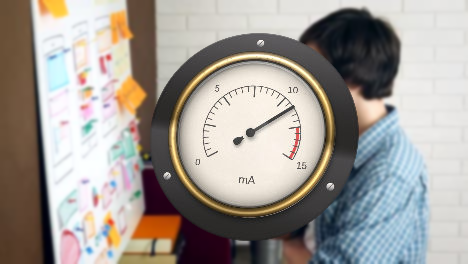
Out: value=11 unit=mA
